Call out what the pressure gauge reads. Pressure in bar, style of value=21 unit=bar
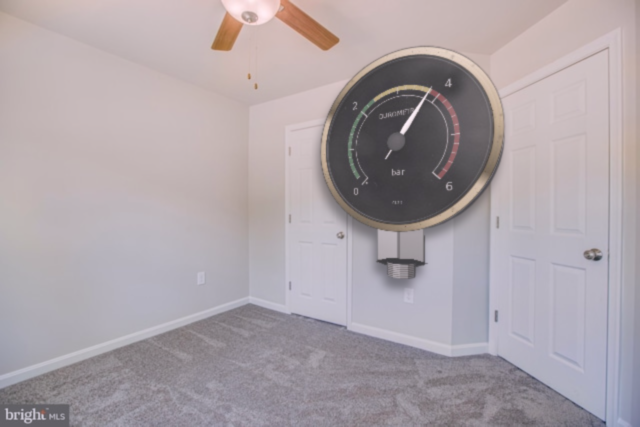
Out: value=3.8 unit=bar
